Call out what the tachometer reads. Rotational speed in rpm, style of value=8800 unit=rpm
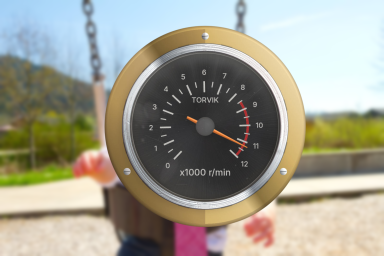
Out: value=11250 unit=rpm
